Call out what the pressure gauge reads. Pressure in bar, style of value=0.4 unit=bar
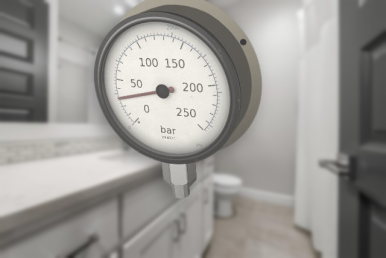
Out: value=30 unit=bar
